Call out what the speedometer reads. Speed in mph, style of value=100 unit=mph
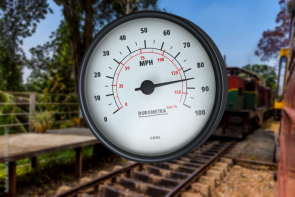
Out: value=85 unit=mph
